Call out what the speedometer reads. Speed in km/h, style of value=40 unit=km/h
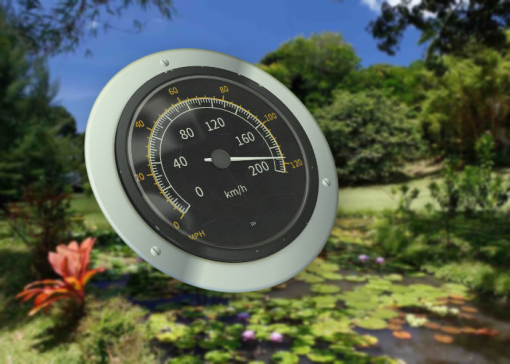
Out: value=190 unit=km/h
